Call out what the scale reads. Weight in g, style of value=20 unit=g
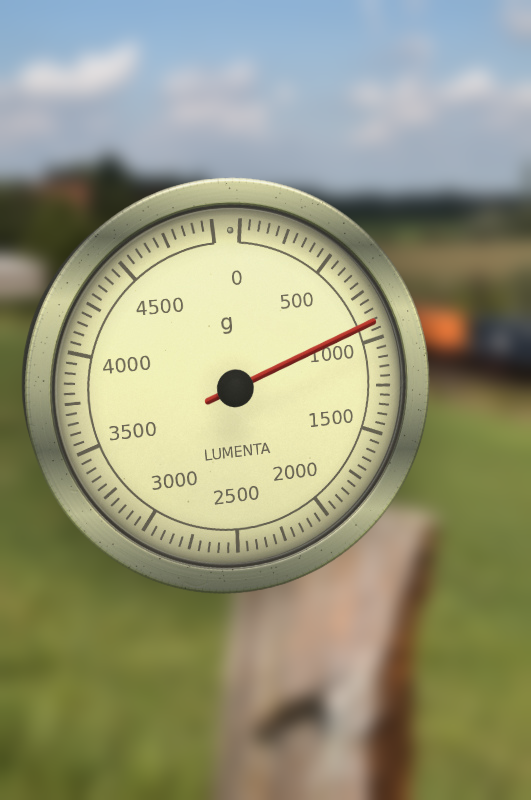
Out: value=900 unit=g
